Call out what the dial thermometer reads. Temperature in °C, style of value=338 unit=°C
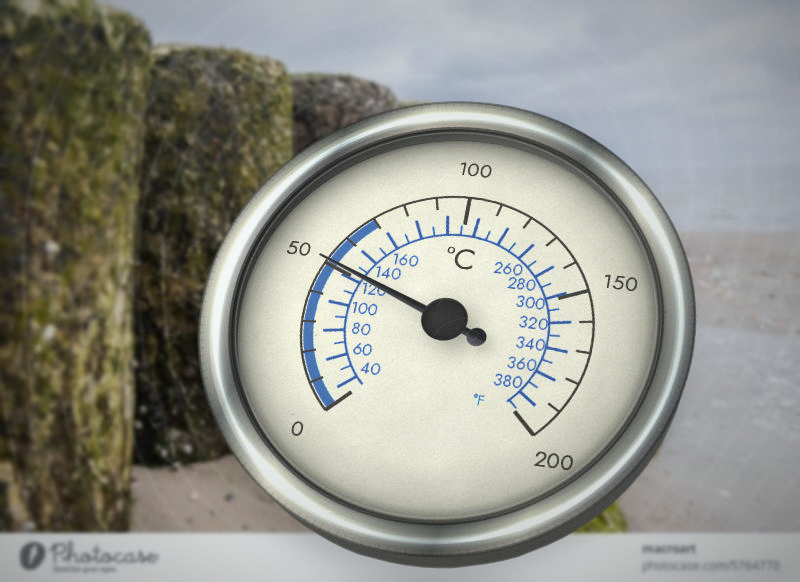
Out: value=50 unit=°C
